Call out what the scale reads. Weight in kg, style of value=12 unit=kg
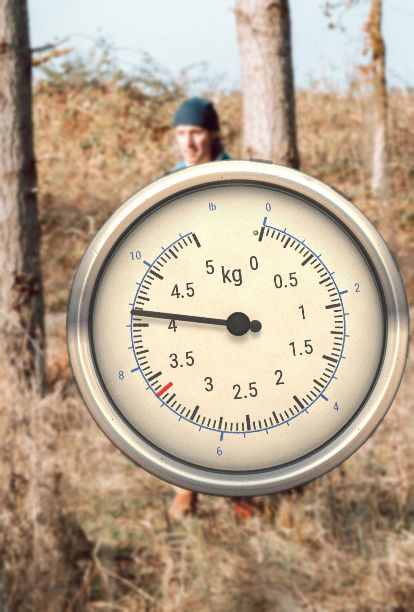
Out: value=4.1 unit=kg
